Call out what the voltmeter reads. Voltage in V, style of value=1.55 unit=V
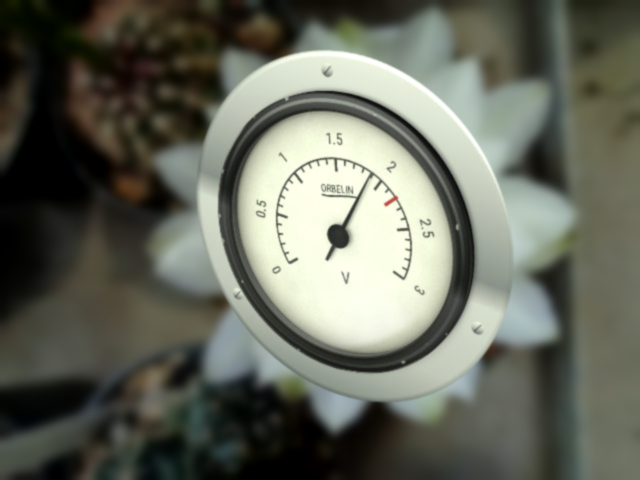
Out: value=1.9 unit=V
